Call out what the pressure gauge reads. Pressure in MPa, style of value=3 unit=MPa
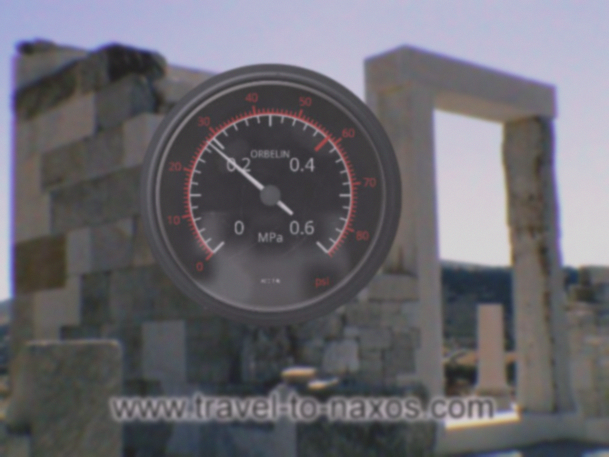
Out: value=0.19 unit=MPa
